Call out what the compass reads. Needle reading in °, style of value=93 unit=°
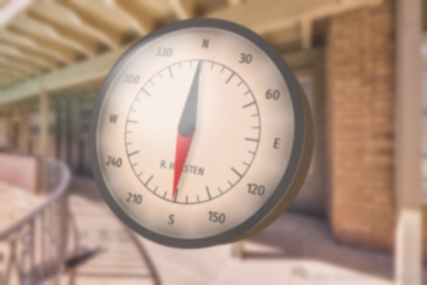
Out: value=180 unit=°
